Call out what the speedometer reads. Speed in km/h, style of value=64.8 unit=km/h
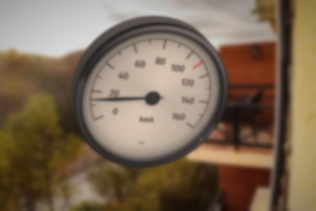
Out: value=15 unit=km/h
